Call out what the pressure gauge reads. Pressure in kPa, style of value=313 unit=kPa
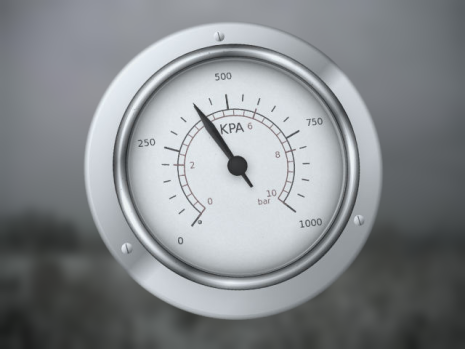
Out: value=400 unit=kPa
